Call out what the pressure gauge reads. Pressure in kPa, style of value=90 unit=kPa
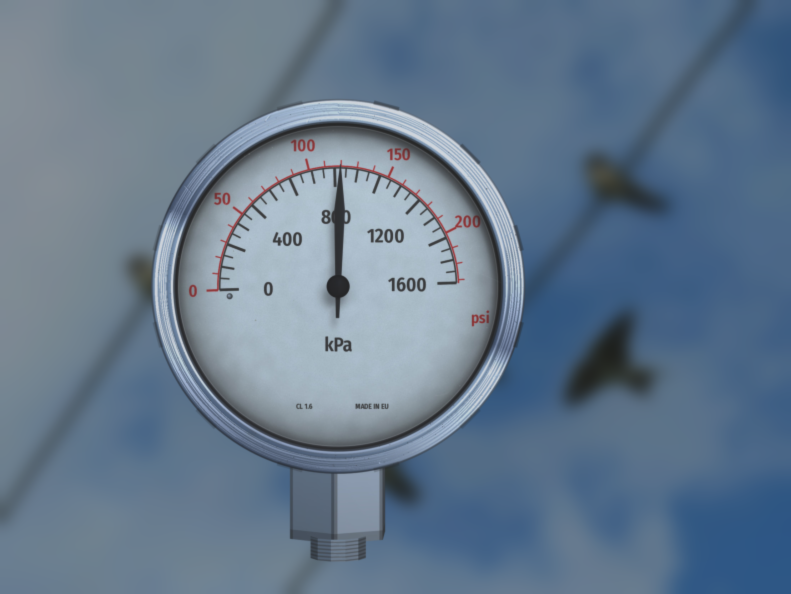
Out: value=825 unit=kPa
